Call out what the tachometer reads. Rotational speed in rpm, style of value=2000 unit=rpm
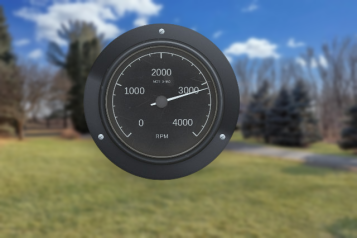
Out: value=3100 unit=rpm
